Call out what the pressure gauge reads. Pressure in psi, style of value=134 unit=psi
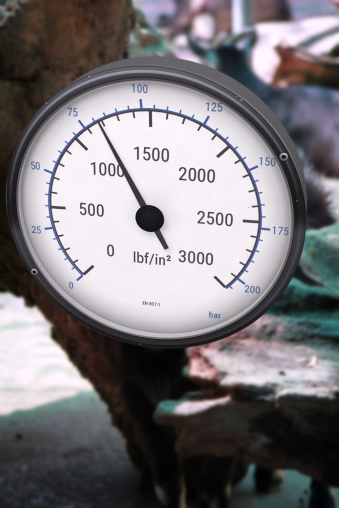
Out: value=1200 unit=psi
